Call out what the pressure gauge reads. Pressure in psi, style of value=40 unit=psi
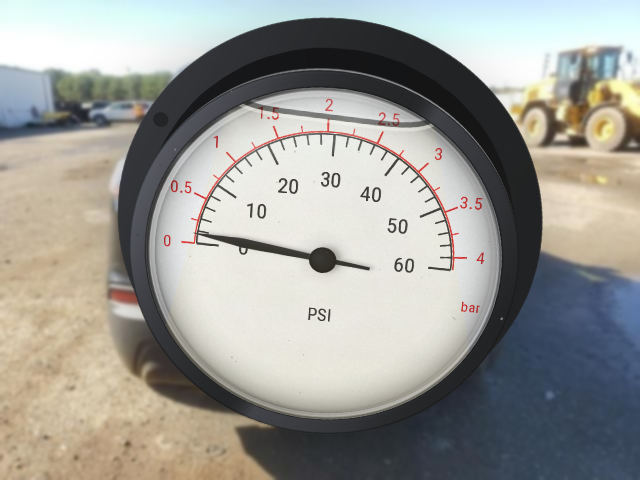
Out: value=2 unit=psi
